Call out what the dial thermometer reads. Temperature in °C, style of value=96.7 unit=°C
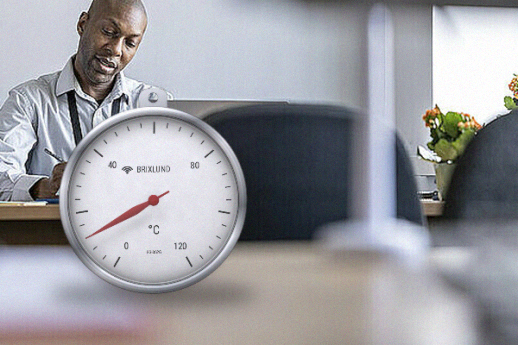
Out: value=12 unit=°C
